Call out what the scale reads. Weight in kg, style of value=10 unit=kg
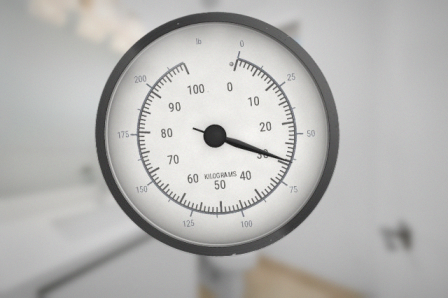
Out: value=29 unit=kg
